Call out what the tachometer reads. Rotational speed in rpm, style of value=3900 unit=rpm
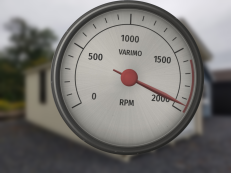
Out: value=1950 unit=rpm
